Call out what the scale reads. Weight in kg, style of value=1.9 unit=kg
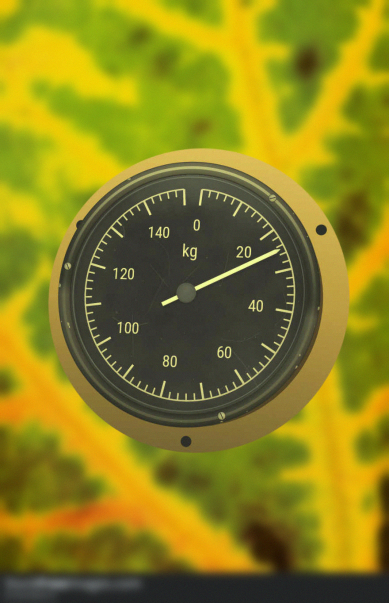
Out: value=25 unit=kg
